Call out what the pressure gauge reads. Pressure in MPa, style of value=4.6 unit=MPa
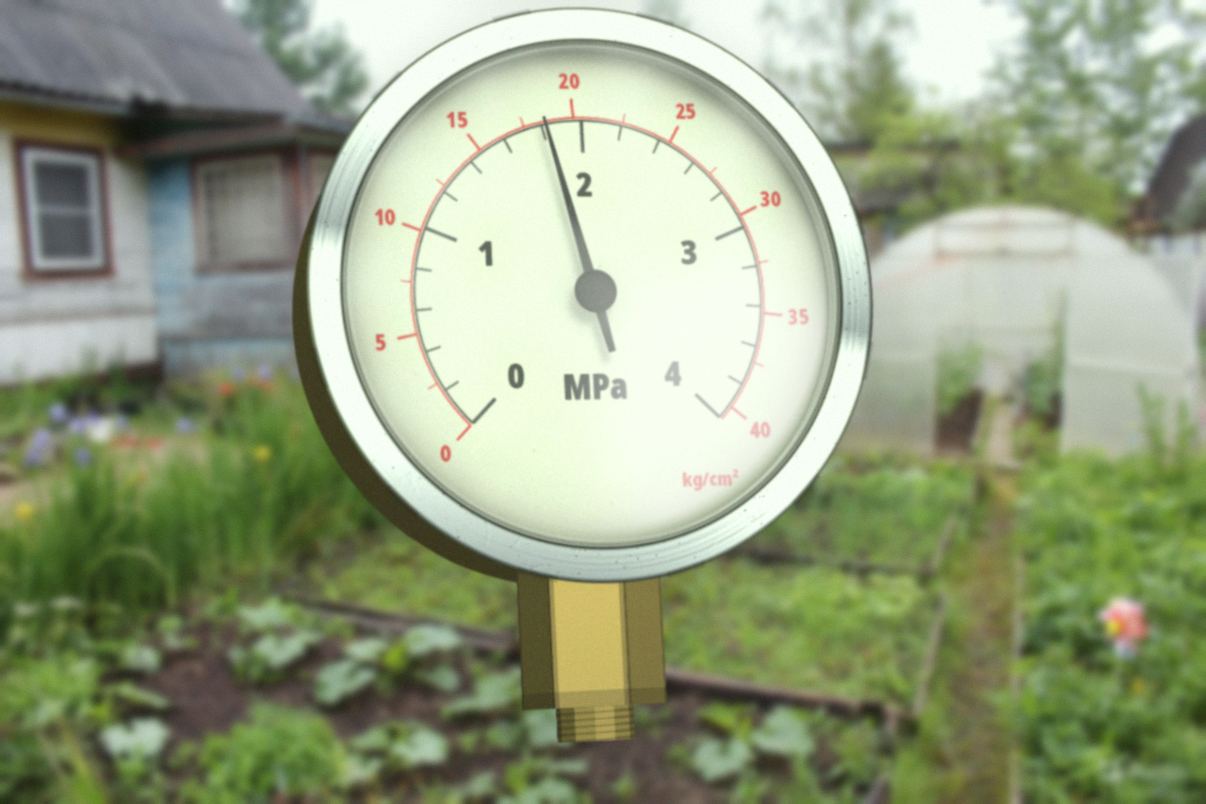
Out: value=1.8 unit=MPa
